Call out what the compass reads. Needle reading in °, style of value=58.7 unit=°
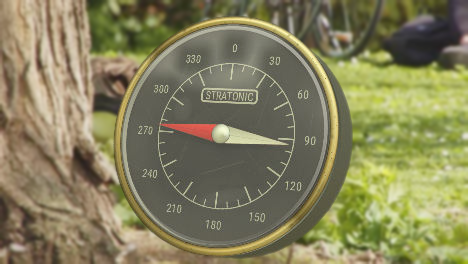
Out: value=275 unit=°
